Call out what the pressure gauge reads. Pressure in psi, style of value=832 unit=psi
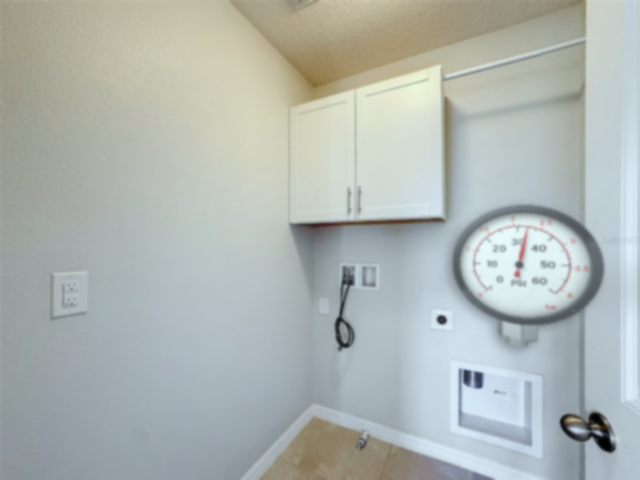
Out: value=32.5 unit=psi
